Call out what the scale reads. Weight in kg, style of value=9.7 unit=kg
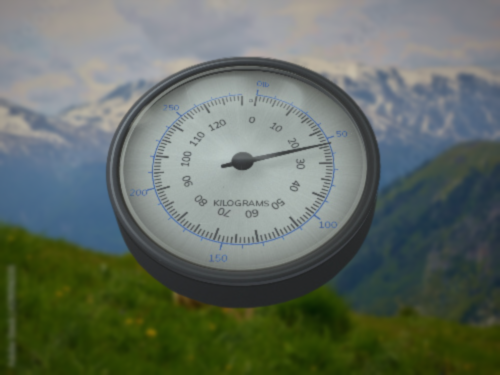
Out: value=25 unit=kg
